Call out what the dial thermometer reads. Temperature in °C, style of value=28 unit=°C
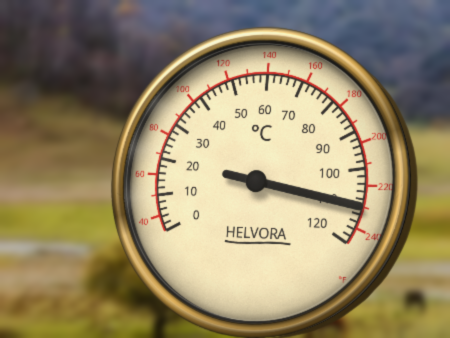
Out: value=110 unit=°C
